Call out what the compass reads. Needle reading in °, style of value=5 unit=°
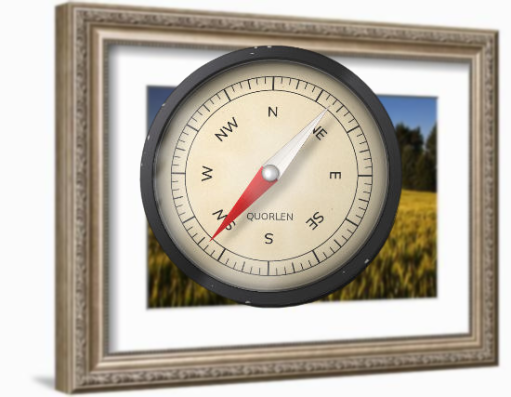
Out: value=220 unit=°
